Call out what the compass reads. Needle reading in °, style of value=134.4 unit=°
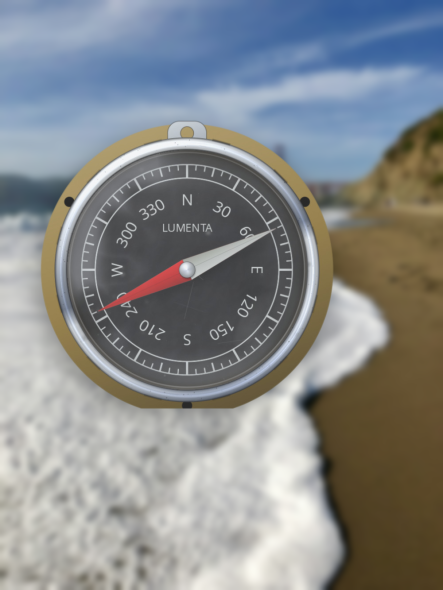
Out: value=245 unit=°
